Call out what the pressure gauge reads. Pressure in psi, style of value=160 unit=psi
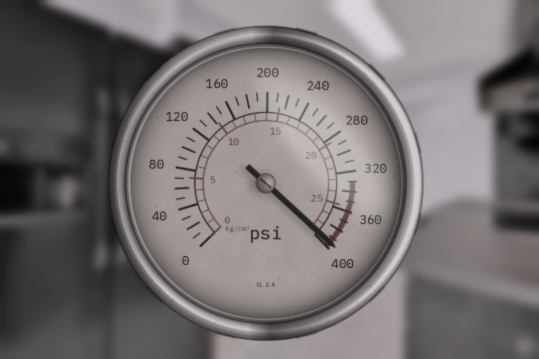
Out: value=395 unit=psi
